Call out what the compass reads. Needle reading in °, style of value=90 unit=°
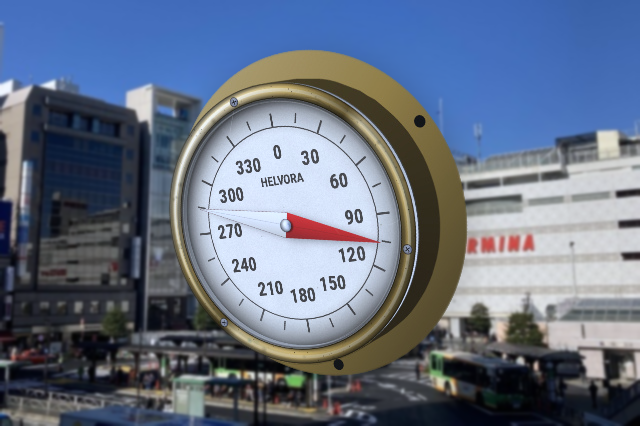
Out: value=105 unit=°
